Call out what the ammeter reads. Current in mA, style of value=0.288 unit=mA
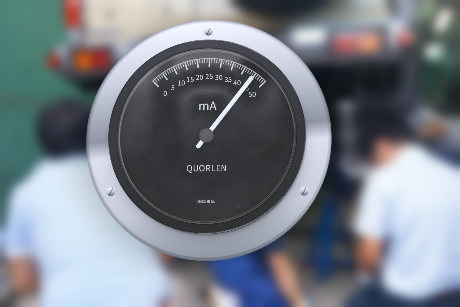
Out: value=45 unit=mA
